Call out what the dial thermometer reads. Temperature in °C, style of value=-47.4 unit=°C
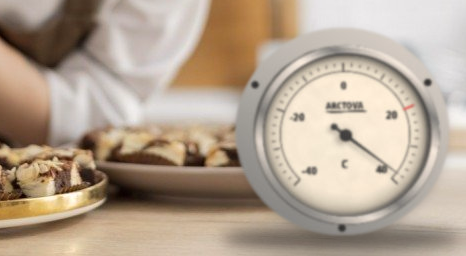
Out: value=38 unit=°C
